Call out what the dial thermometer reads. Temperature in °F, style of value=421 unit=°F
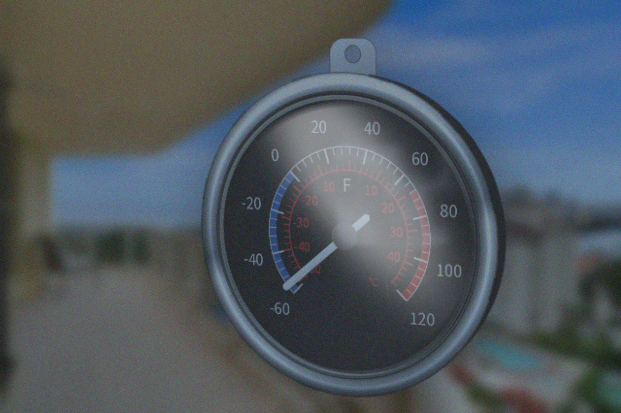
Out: value=-56 unit=°F
